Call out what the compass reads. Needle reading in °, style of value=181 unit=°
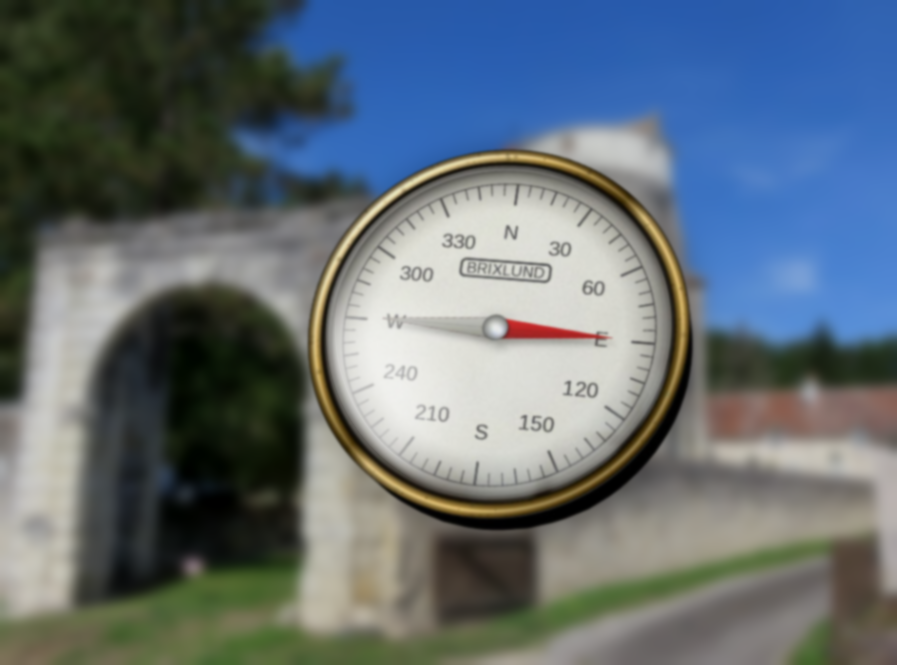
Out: value=90 unit=°
